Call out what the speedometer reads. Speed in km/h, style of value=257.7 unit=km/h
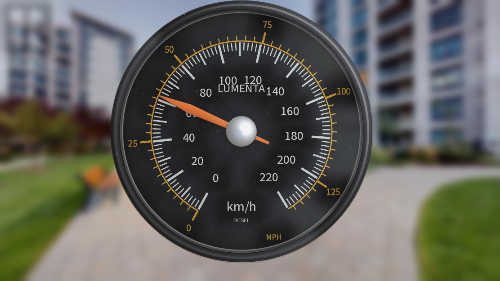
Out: value=62 unit=km/h
